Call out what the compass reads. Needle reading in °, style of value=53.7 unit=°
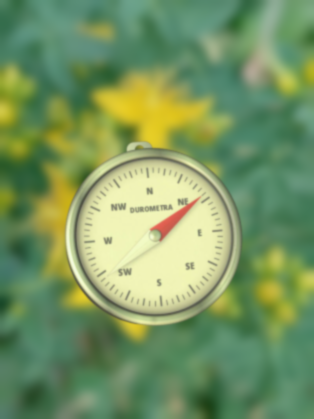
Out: value=55 unit=°
